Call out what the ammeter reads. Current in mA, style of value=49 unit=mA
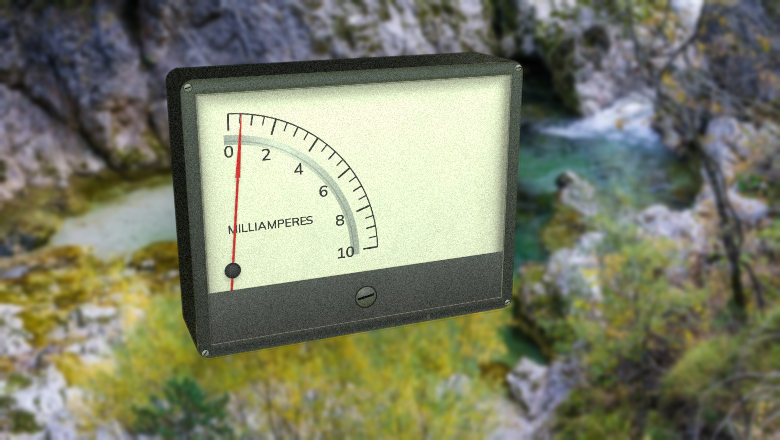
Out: value=0.5 unit=mA
